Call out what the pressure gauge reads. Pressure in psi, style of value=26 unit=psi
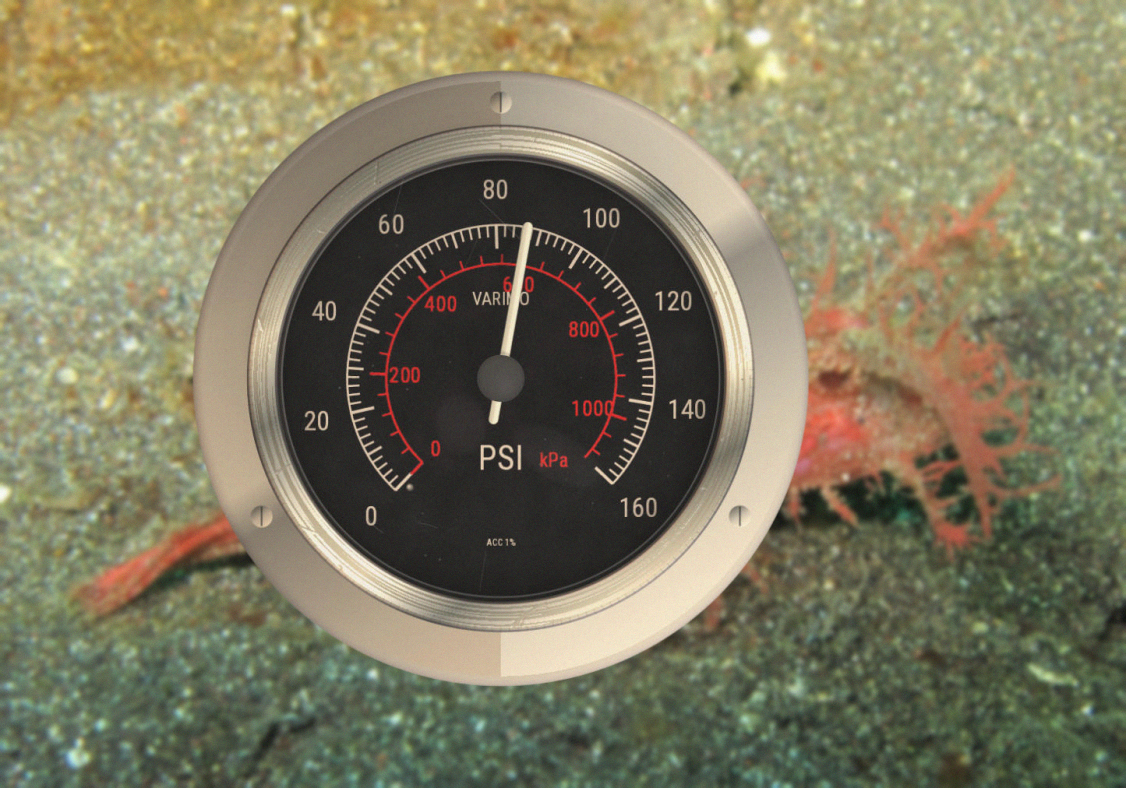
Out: value=87 unit=psi
